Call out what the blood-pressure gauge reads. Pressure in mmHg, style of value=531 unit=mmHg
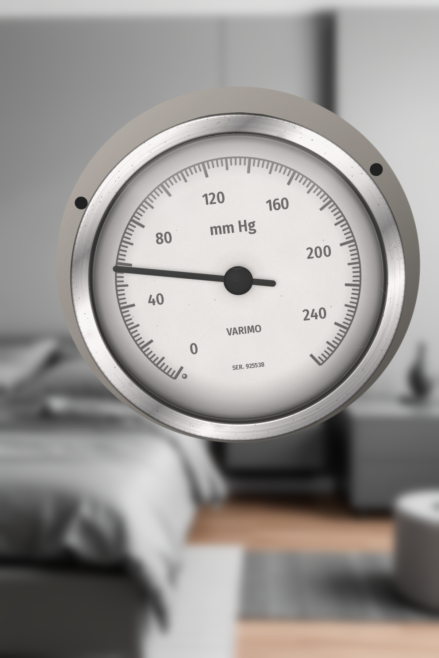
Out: value=58 unit=mmHg
